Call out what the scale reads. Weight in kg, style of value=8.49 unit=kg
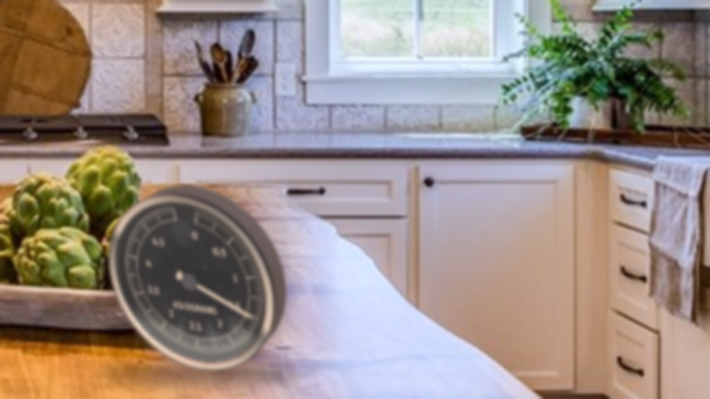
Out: value=1.5 unit=kg
